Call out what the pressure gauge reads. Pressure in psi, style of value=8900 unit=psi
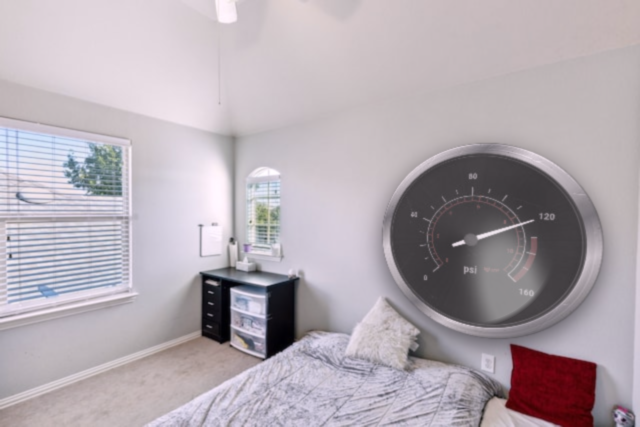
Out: value=120 unit=psi
